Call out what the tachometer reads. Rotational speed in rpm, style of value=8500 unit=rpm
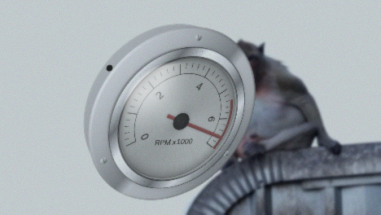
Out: value=6600 unit=rpm
